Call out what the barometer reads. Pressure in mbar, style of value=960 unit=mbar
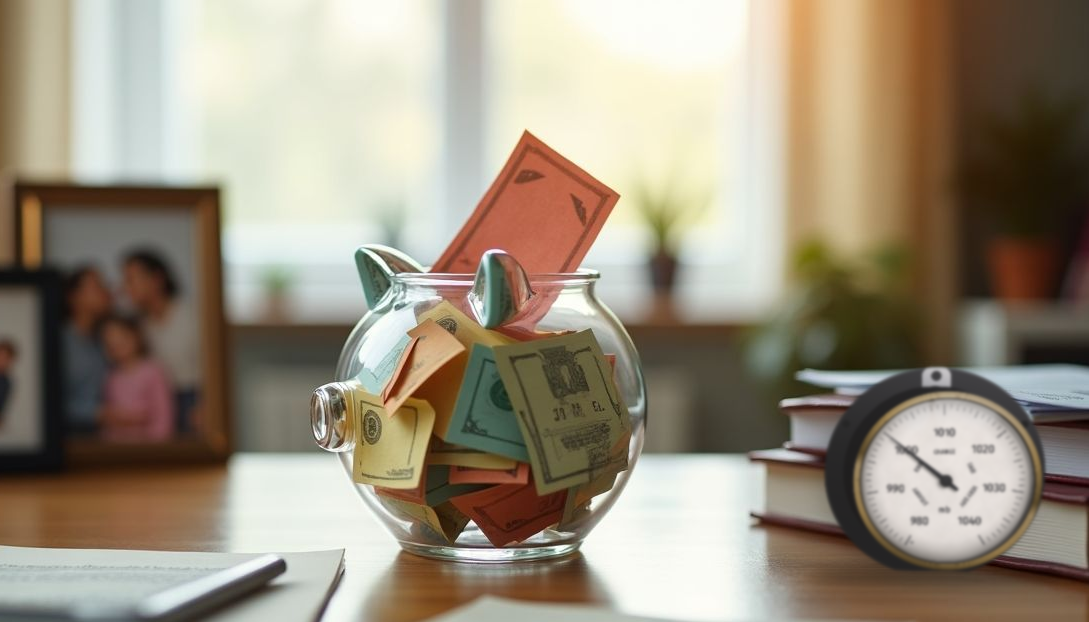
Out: value=1000 unit=mbar
